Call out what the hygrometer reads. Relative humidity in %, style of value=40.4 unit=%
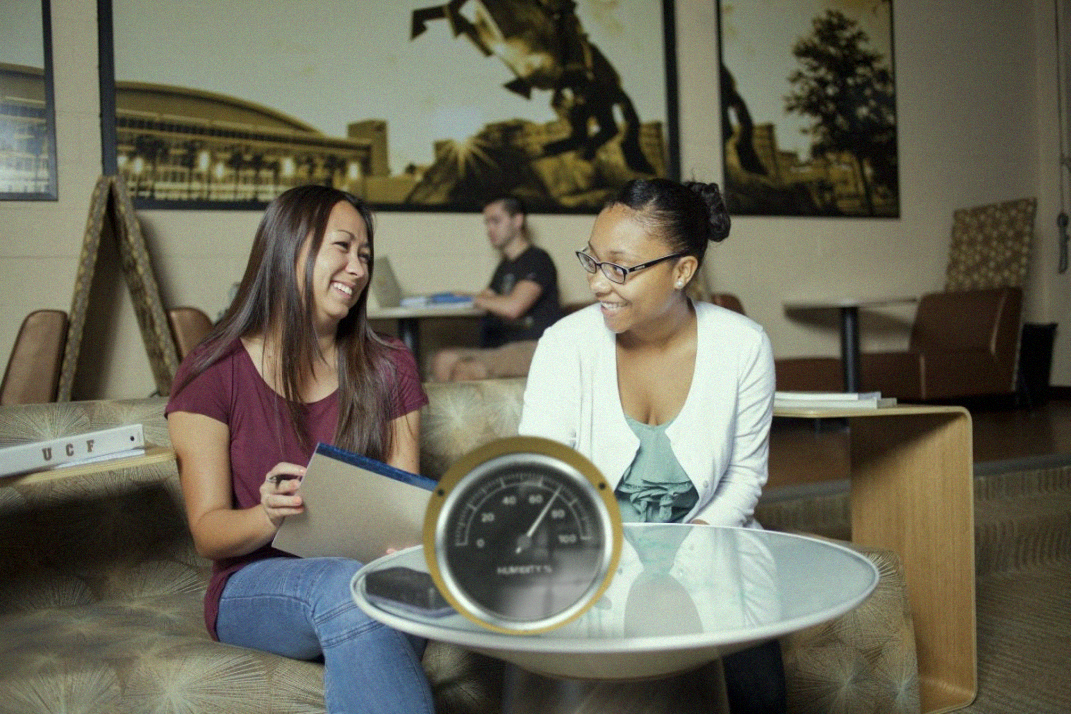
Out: value=70 unit=%
